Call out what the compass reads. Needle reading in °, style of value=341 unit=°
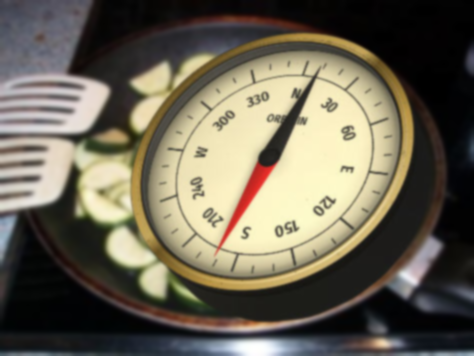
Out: value=190 unit=°
